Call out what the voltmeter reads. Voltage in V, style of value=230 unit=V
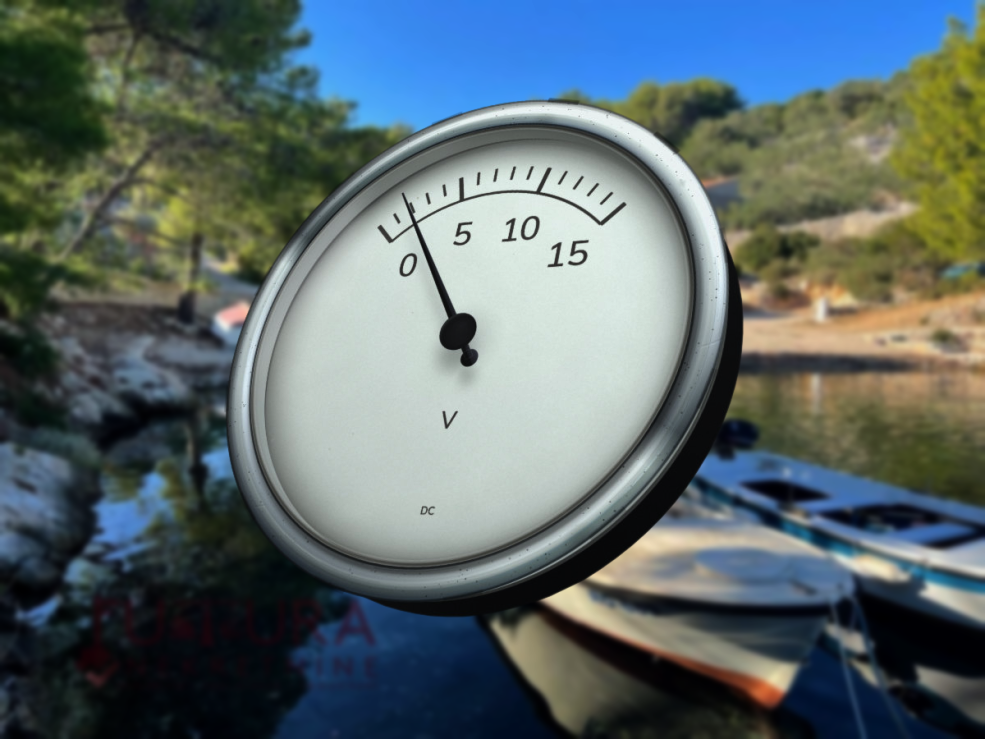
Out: value=2 unit=V
